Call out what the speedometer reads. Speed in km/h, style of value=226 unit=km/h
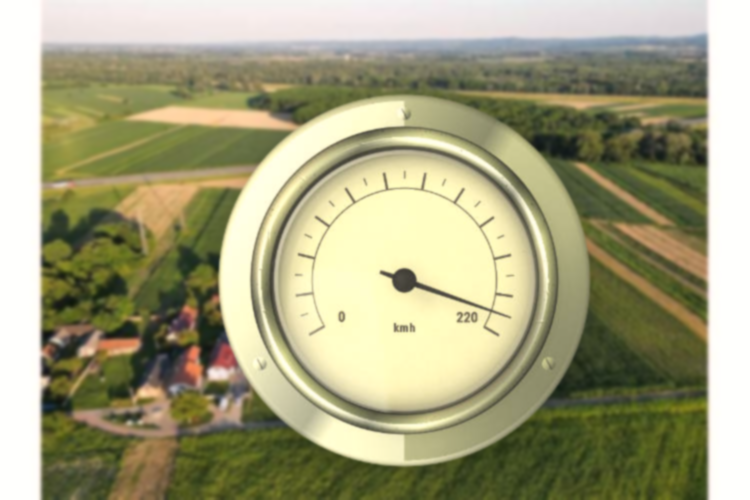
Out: value=210 unit=km/h
